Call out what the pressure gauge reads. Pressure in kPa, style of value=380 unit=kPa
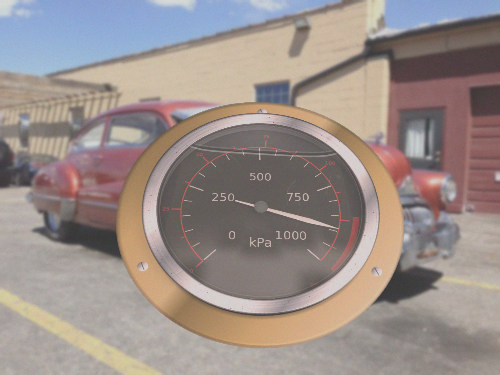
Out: value=900 unit=kPa
